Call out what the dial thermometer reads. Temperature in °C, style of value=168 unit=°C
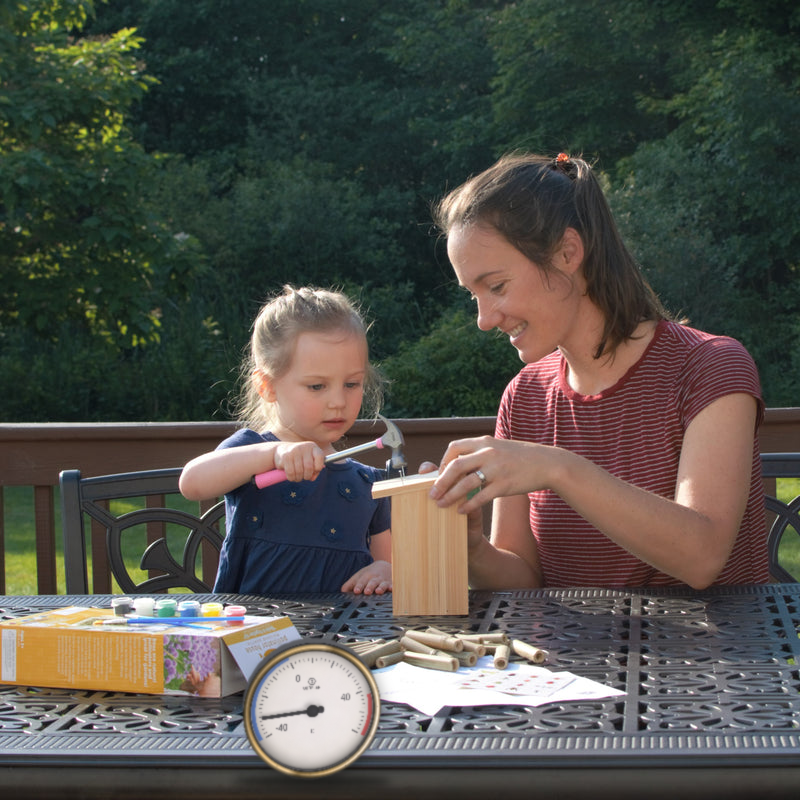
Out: value=-30 unit=°C
